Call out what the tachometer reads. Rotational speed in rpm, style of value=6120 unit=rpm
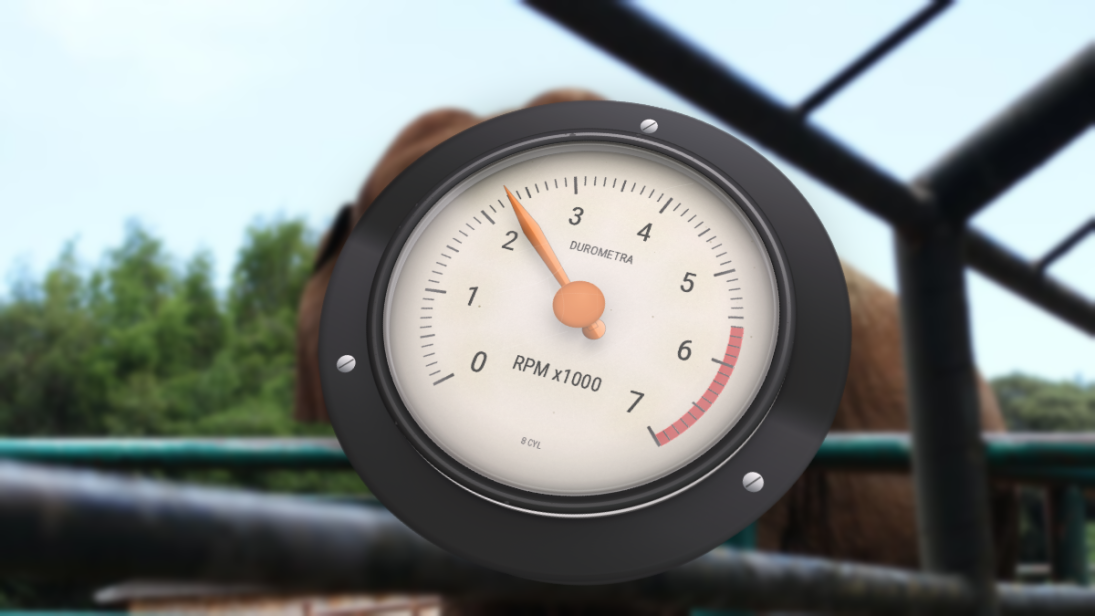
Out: value=2300 unit=rpm
